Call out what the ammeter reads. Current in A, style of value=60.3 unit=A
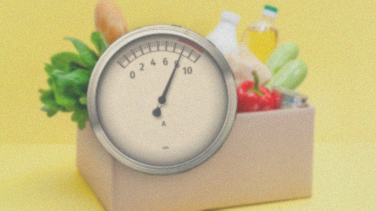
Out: value=8 unit=A
